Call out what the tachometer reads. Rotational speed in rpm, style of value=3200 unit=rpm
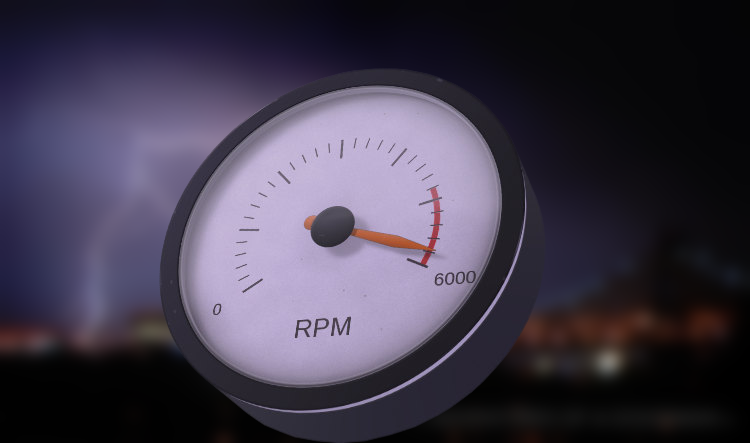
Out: value=5800 unit=rpm
